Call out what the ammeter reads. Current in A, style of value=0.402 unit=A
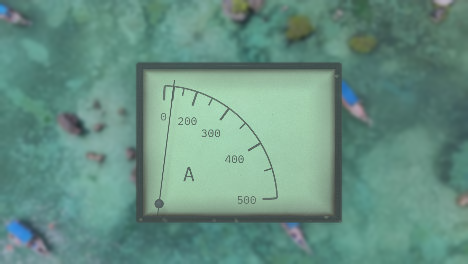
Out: value=100 unit=A
